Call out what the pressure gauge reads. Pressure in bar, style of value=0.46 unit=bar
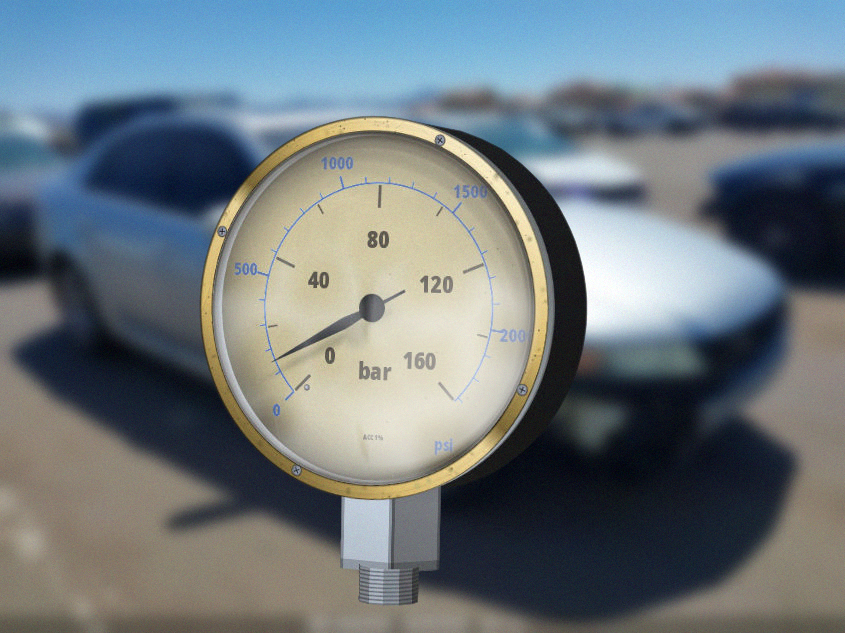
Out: value=10 unit=bar
